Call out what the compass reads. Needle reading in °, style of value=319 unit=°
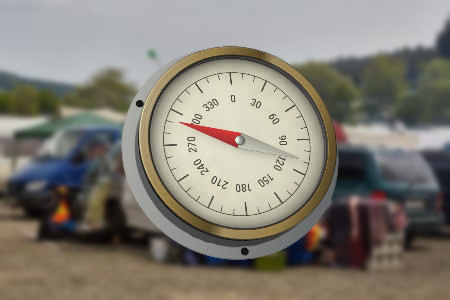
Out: value=290 unit=°
